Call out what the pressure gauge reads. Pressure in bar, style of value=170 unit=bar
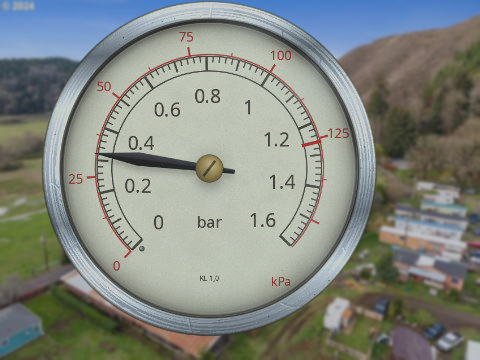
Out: value=0.32 unit=bar
